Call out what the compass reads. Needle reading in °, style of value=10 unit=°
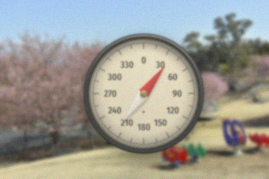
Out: value=37.5 unit=°
